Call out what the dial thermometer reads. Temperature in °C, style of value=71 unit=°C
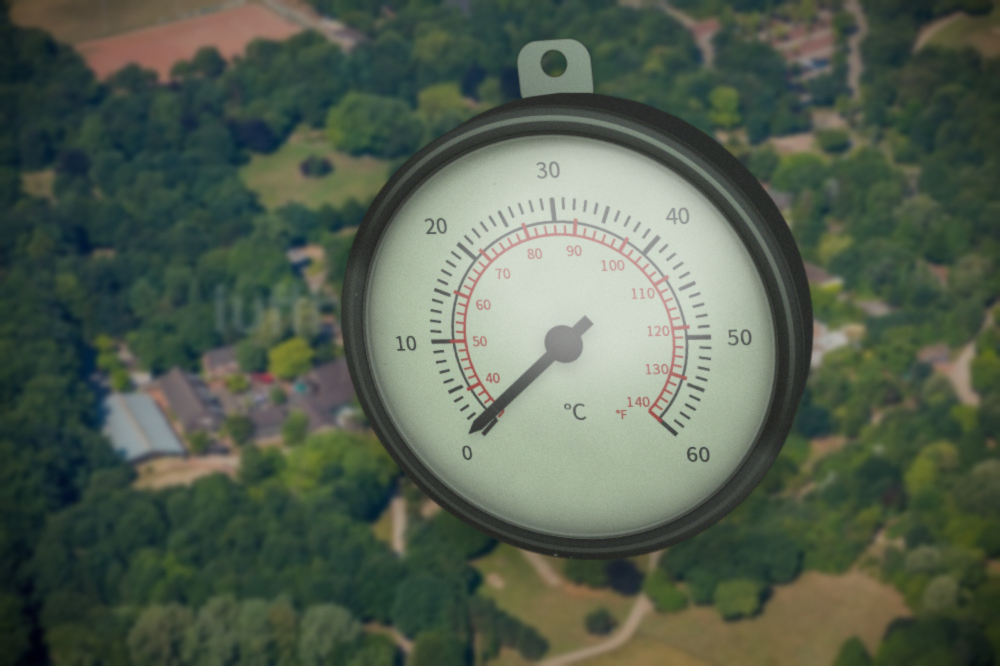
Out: value=1 unit=°C
